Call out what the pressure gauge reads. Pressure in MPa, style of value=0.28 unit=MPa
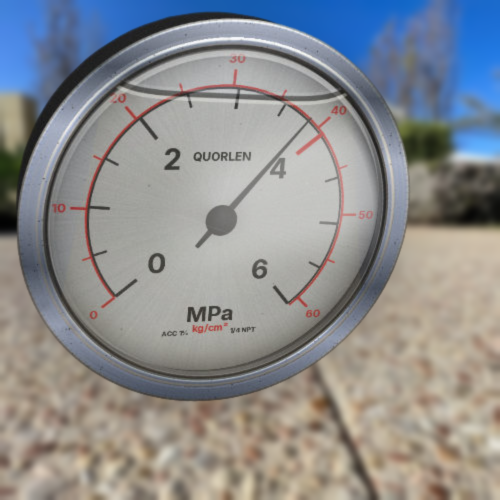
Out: value=3.75 unit=MPa
